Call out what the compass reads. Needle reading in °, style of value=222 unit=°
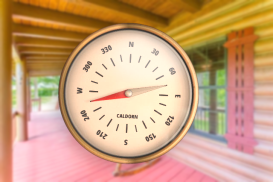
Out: value=255 unit=°
